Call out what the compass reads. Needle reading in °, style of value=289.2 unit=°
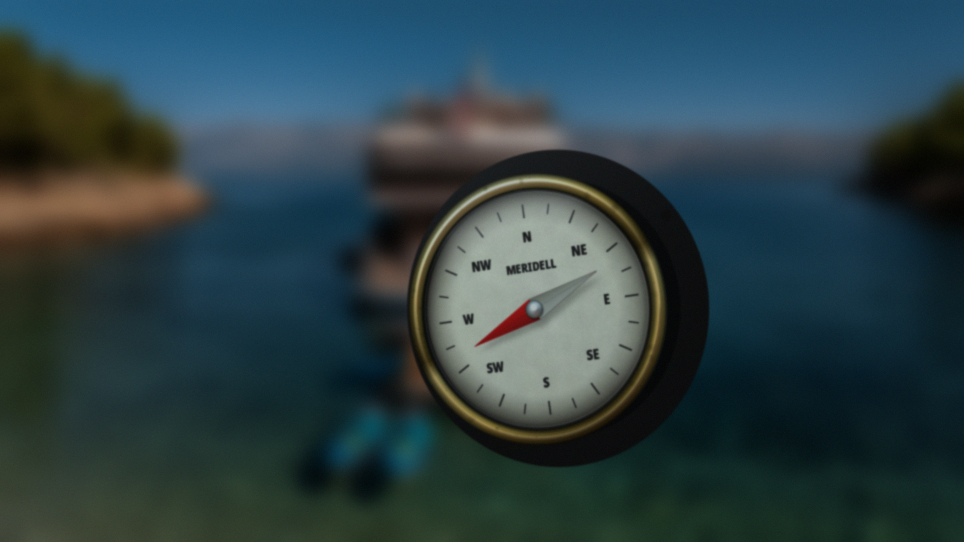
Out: value=247.5 unit=°
